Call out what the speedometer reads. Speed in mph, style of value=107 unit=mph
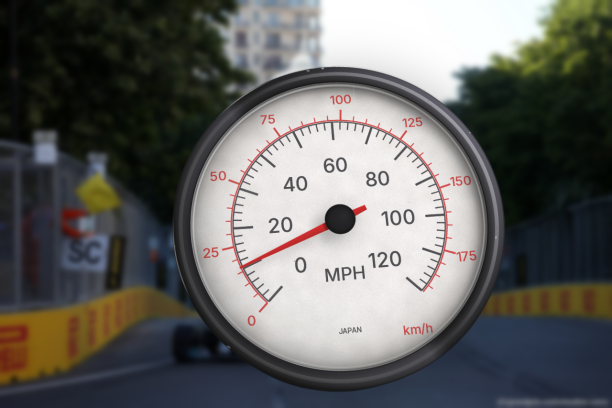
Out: value=10 unit=mph
